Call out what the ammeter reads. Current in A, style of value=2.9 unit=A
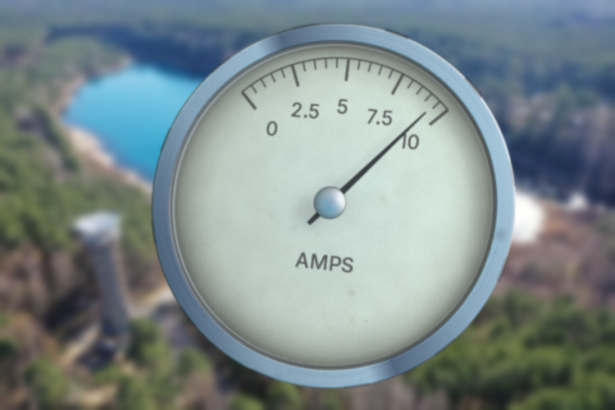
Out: value=9.5 unit=A
